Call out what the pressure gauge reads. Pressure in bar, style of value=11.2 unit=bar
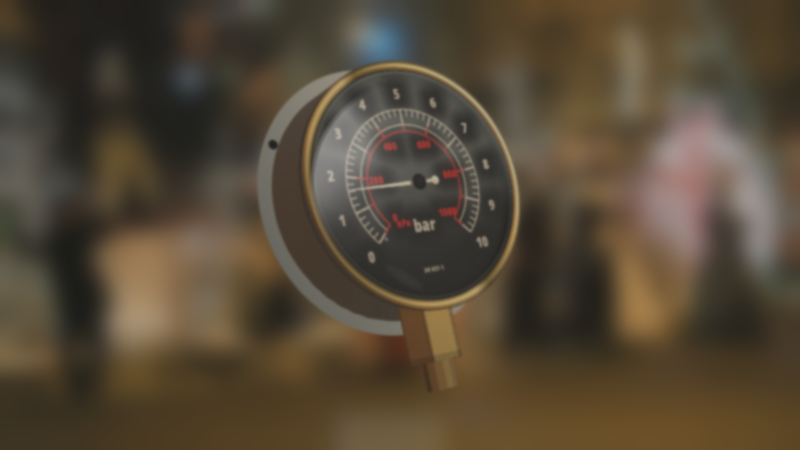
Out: value=1.6 unit=bar
